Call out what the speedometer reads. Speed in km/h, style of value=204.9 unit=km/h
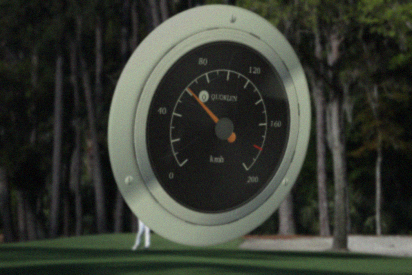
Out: value=60 unit=km/h
